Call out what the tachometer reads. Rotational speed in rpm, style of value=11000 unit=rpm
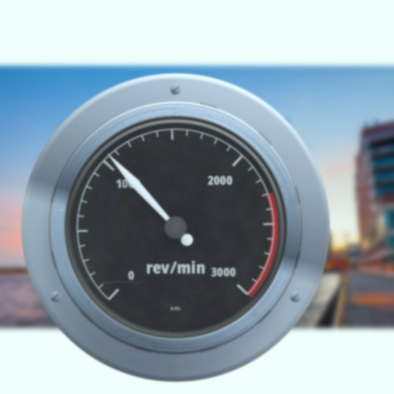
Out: value=1050 unit=rpm
